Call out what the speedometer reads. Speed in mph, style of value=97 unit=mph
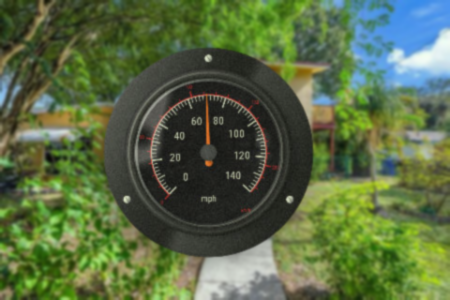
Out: value=70 unit=mph
